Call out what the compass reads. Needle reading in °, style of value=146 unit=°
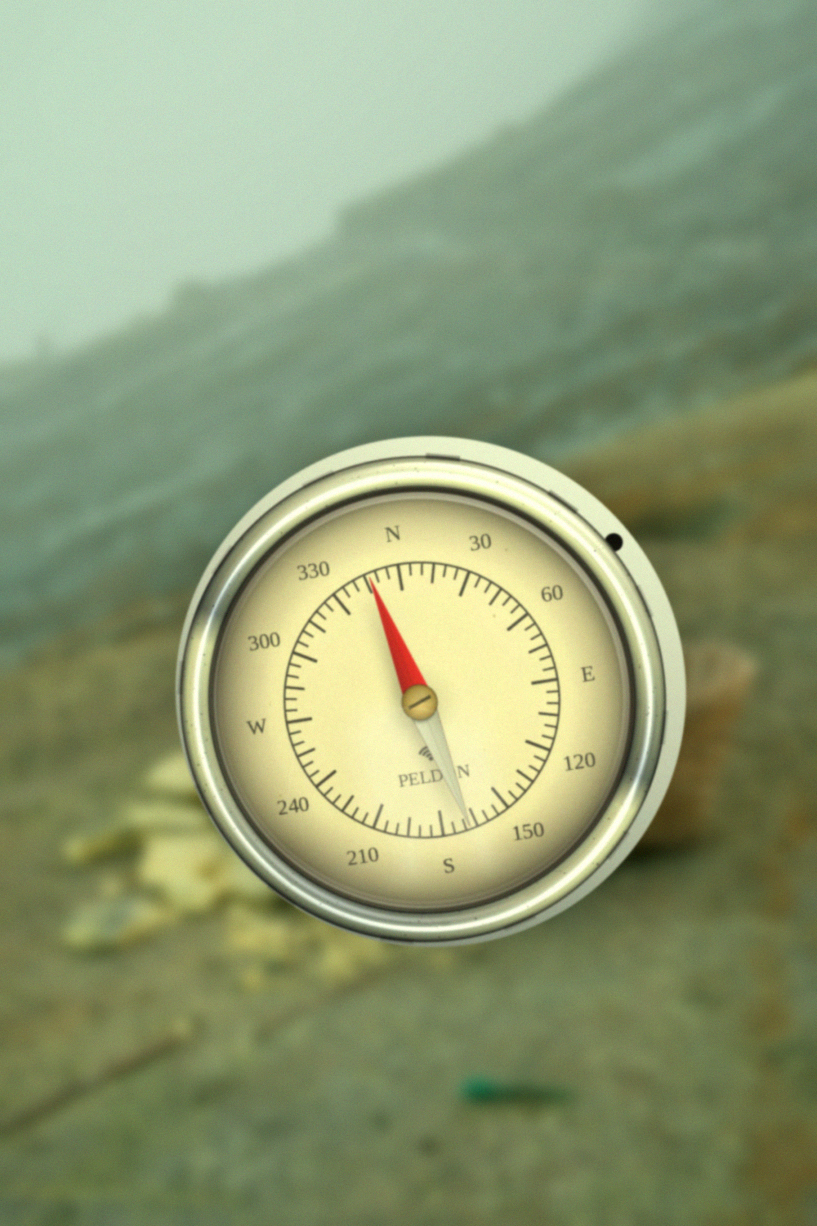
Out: value=347.5 unit=°
